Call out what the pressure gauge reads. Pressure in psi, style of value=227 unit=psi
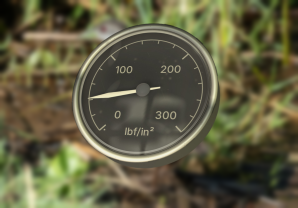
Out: value=40 unit=psi
